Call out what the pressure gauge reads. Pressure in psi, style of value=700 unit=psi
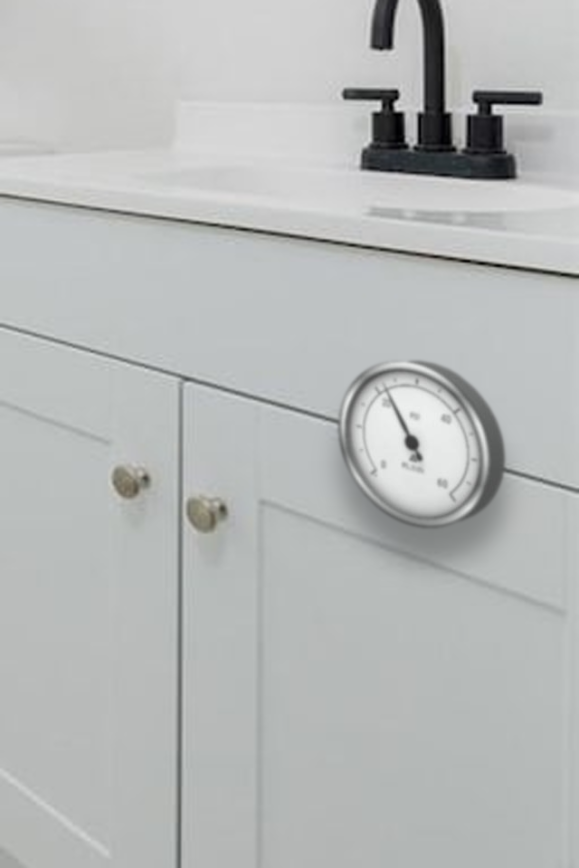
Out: value=22.5 unit=psi
